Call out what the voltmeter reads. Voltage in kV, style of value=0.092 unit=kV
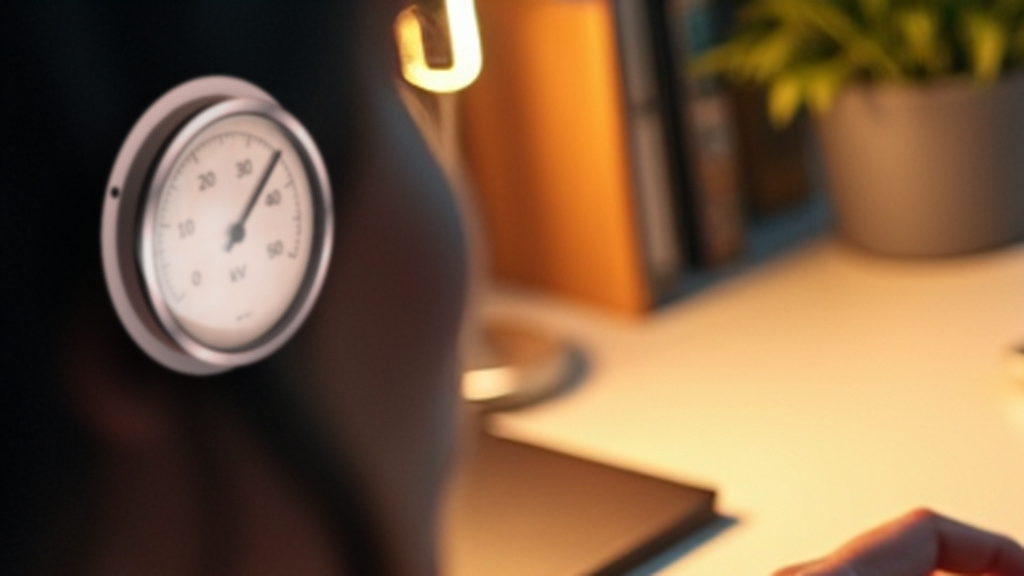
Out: value=35 unit=kV
